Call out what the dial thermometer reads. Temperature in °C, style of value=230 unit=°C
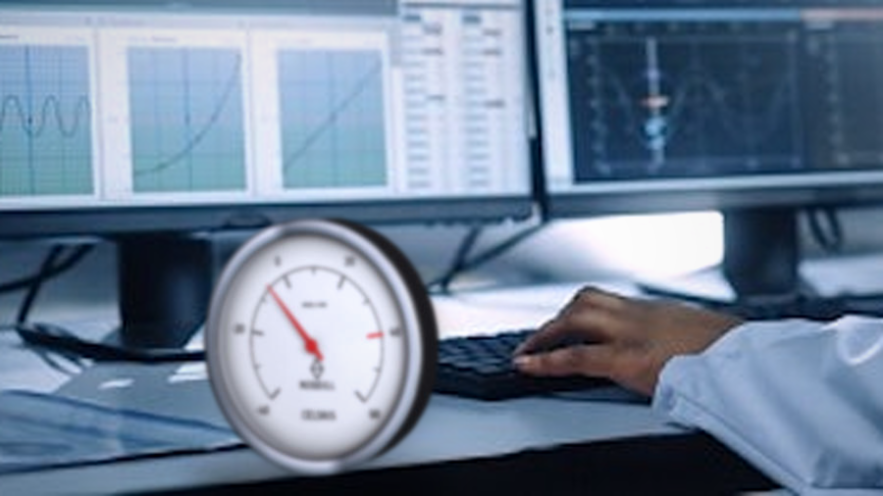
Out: value=-5 unit=°C
